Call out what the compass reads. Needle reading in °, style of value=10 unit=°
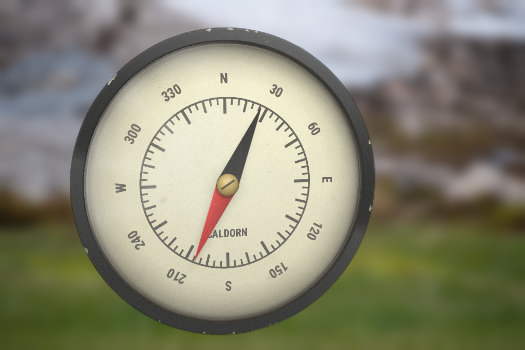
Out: value=205 unit=°
